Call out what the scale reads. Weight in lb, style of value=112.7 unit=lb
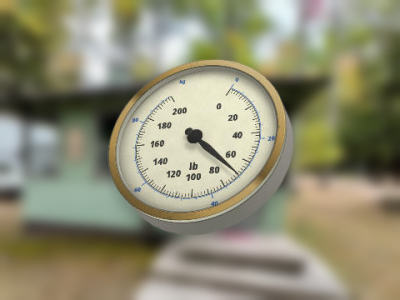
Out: value=70 unit=lb
